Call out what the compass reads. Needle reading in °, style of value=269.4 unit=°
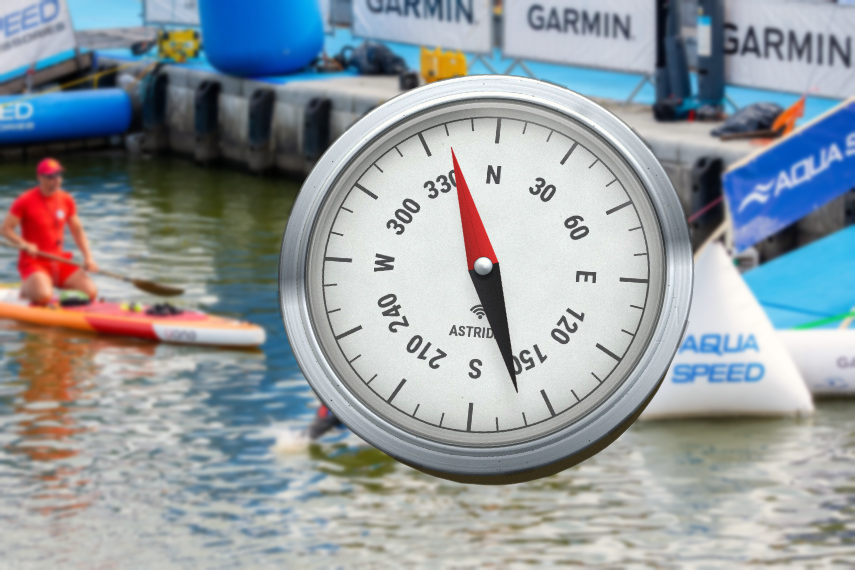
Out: value=340 unit=°
